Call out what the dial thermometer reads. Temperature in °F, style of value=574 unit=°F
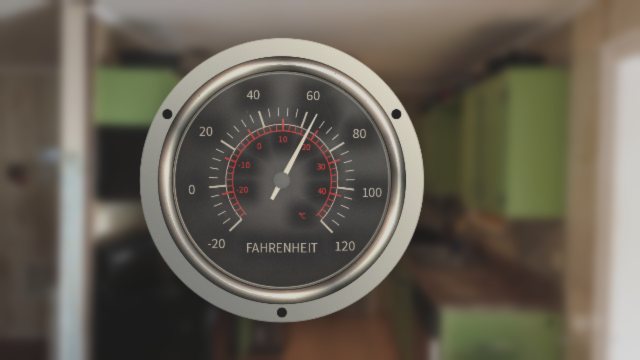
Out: value=64 unit=°F
